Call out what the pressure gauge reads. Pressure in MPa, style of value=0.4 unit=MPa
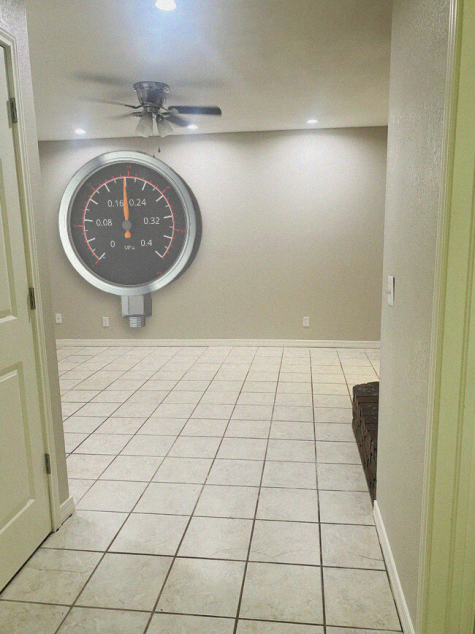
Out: value=0.2 unit=MPa
